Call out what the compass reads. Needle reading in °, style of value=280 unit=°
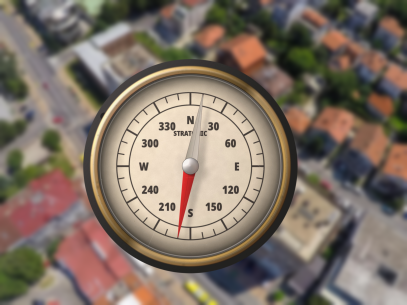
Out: value=190 unit=°
